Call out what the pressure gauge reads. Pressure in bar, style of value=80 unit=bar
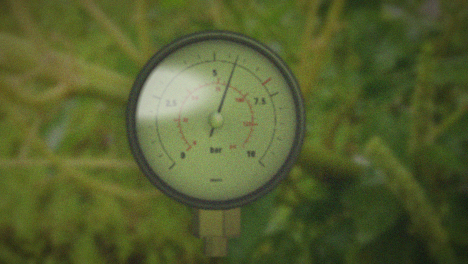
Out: value=5.75 unit=bar
